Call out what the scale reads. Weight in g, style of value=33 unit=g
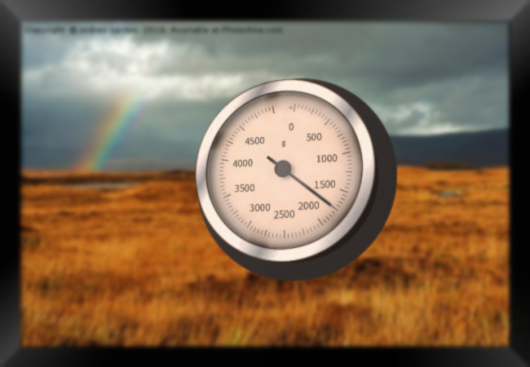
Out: value=1750 unit=g
